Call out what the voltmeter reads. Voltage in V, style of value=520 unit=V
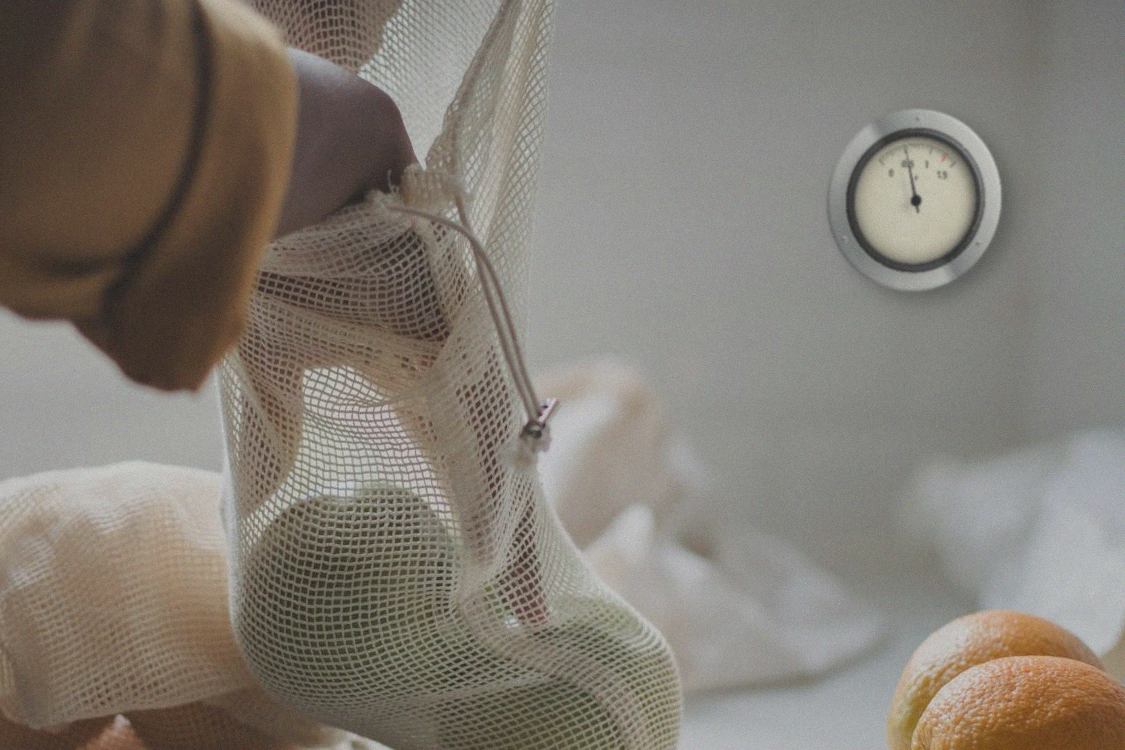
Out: value=0.5 unit=V
